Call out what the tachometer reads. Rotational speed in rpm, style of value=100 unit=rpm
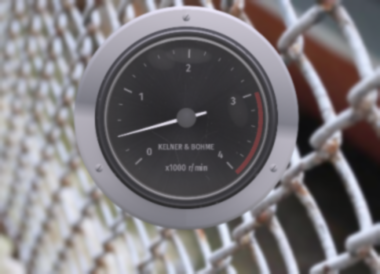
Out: value=400 unit=rpm
